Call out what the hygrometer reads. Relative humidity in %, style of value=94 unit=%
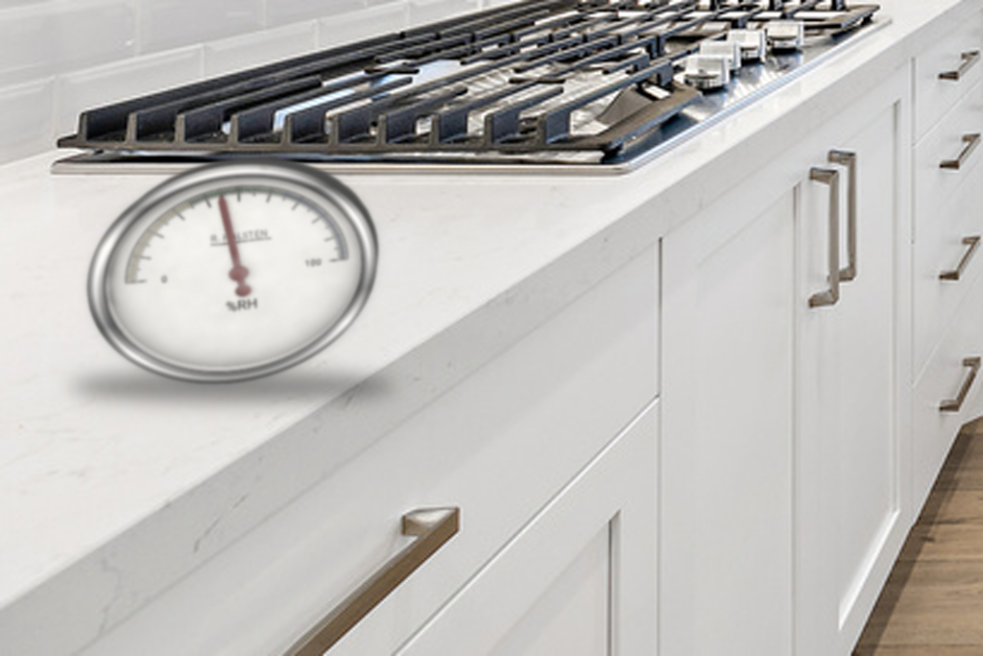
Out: value=45 unit=%
